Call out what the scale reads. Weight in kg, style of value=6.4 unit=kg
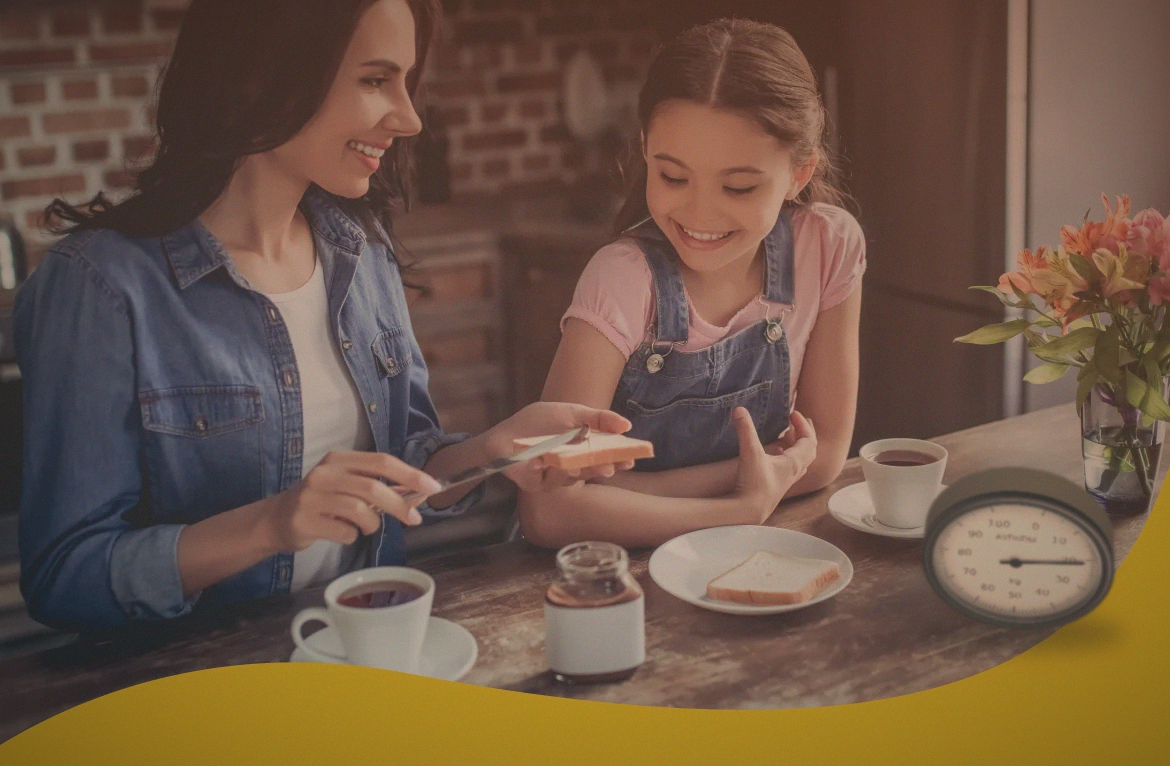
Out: value=20 unit=kg
